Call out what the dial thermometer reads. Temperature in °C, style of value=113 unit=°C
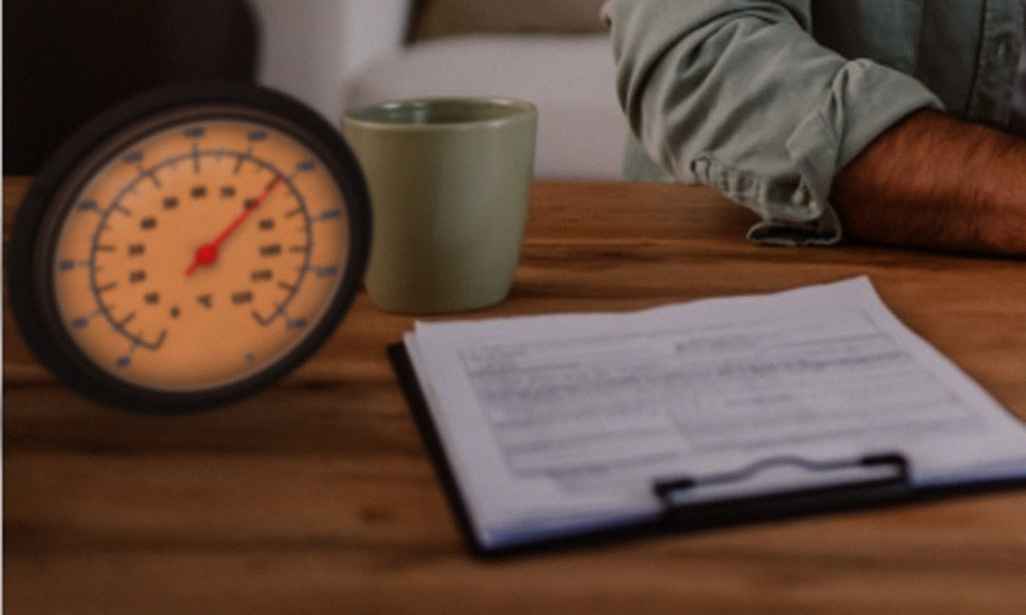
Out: value=80 unit=°C
